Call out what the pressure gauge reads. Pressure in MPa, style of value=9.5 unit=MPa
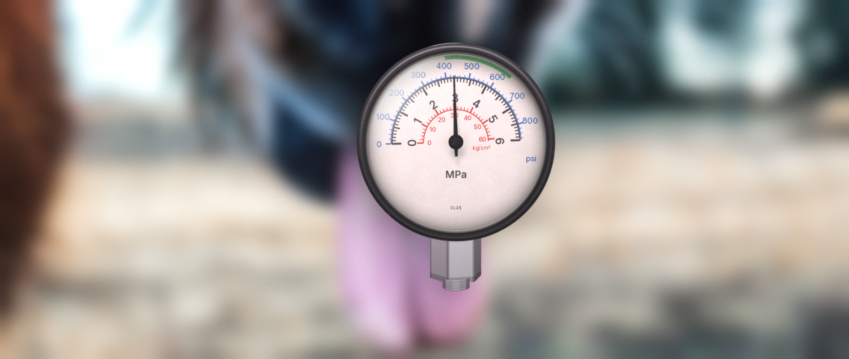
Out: value=3 unit=MPa
